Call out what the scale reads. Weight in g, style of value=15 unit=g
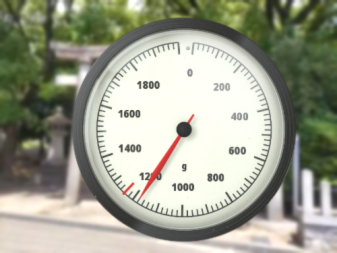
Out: value=1180 unit=g
